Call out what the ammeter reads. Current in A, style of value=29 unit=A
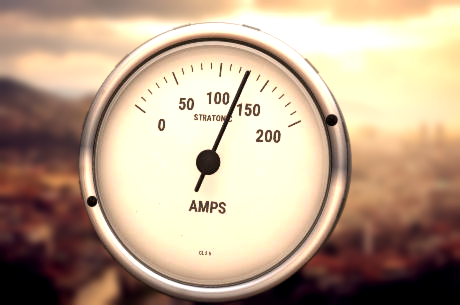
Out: value=130 unit=A
